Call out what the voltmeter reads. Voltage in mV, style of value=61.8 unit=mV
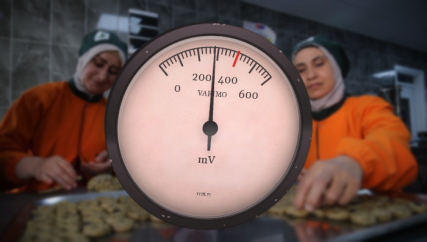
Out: value=280 unit=mV
